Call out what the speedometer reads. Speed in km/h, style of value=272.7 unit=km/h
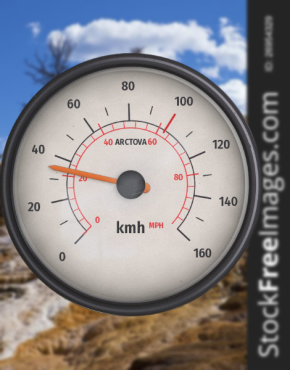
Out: value=35 unit=km/h
